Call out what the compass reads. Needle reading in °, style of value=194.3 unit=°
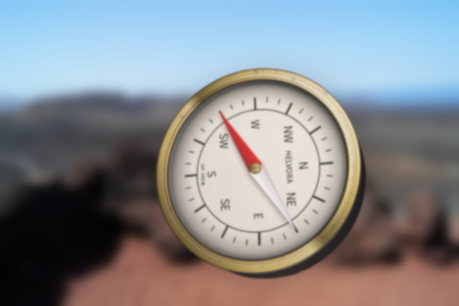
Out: value=240 unit=°
